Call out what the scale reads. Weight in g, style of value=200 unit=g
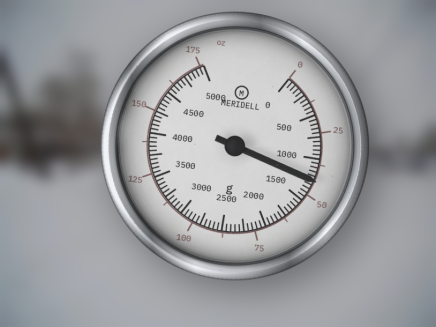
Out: value=1250 unit=g
